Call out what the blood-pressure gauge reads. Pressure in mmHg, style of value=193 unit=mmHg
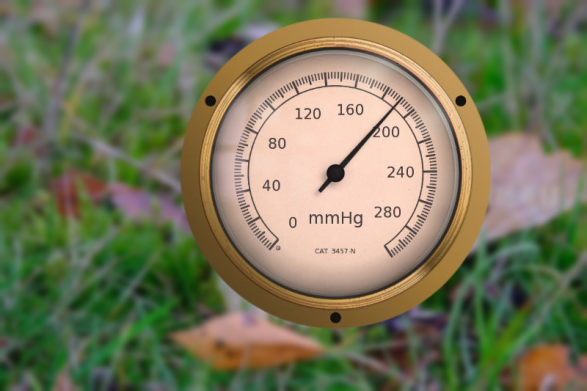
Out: value=190 unit=mmHg
